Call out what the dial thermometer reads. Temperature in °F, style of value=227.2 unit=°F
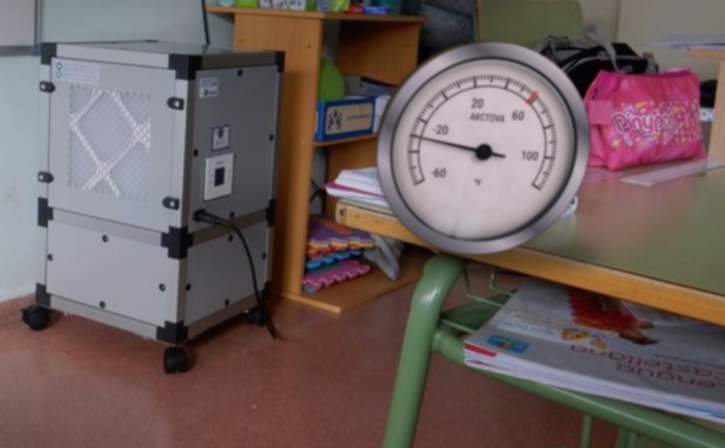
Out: value=-30 unit=°F
